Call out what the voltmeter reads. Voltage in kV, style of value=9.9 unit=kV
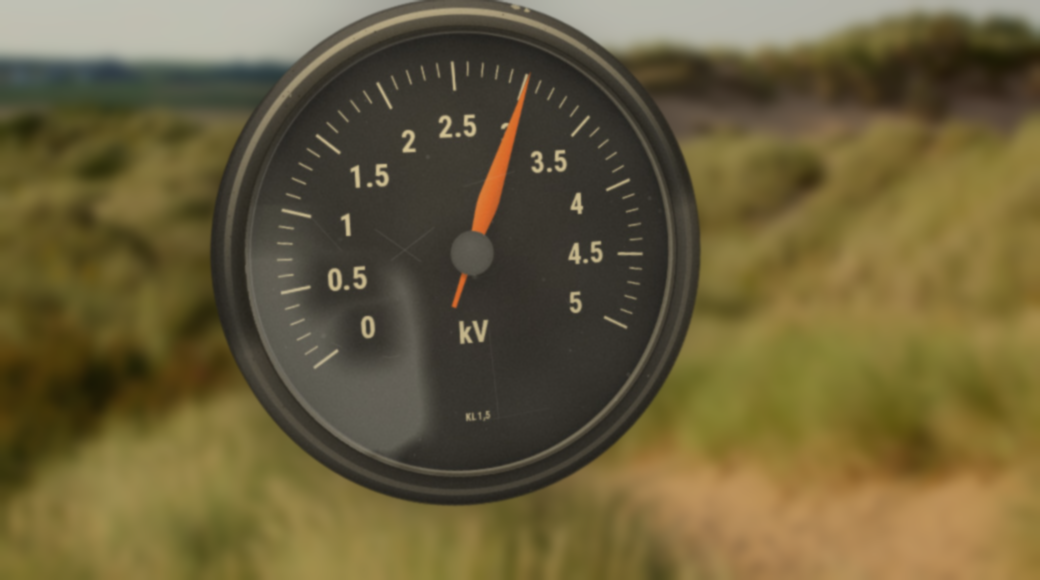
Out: value=3 unit=kV
